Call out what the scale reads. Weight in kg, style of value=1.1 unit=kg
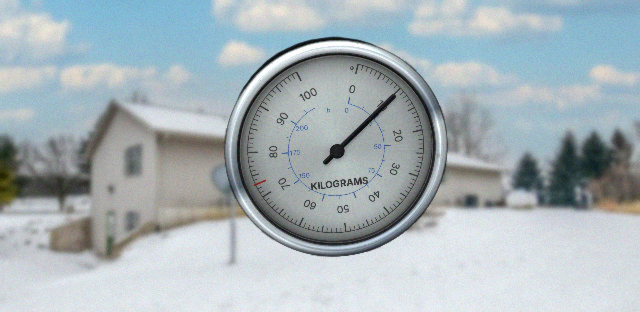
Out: value=10 unit=kg
